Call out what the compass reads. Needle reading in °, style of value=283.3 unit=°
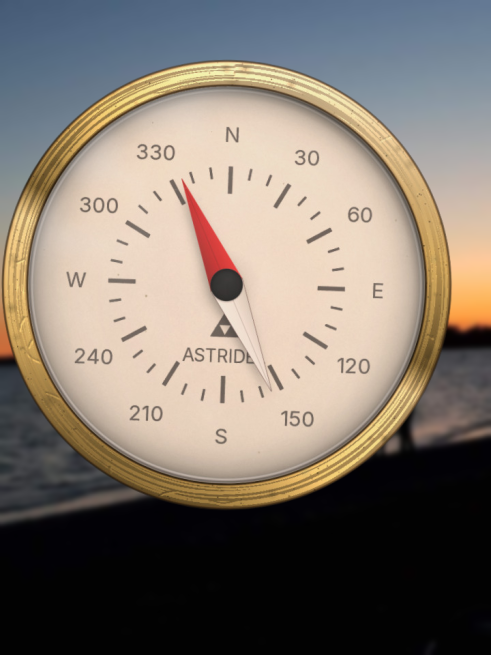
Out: value=335 unit=°
